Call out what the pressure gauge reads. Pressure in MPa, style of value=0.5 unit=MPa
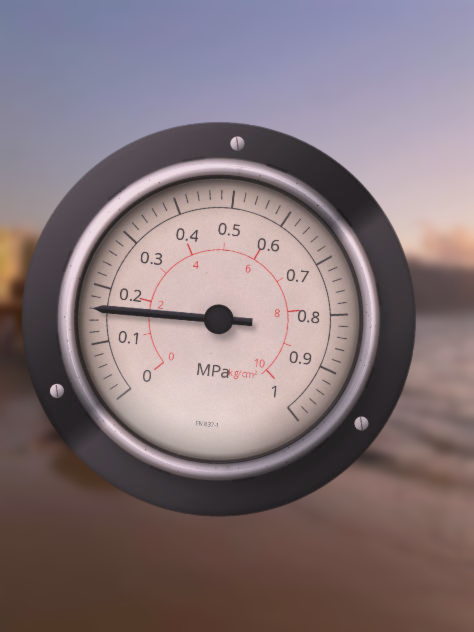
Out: value=0.16 unit=MPa
